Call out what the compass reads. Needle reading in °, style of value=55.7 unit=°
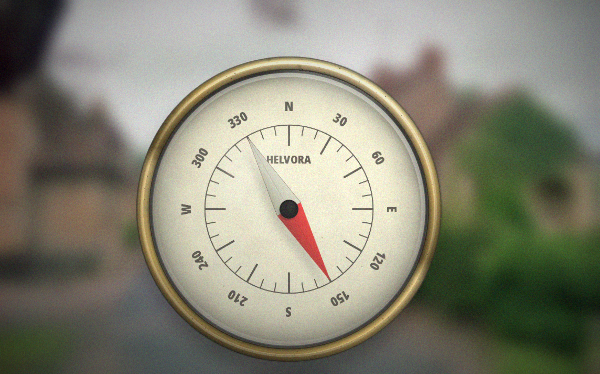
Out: value=150 unit=°
